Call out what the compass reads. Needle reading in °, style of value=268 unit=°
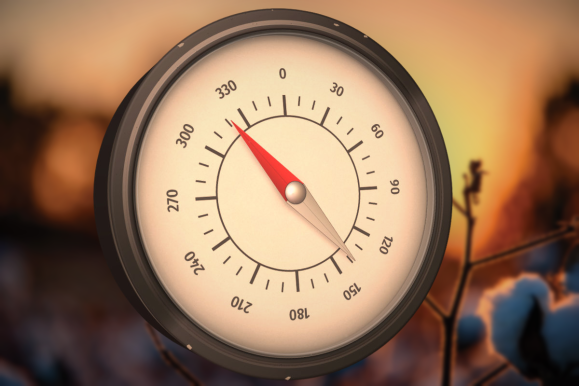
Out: value=320 unit=°
